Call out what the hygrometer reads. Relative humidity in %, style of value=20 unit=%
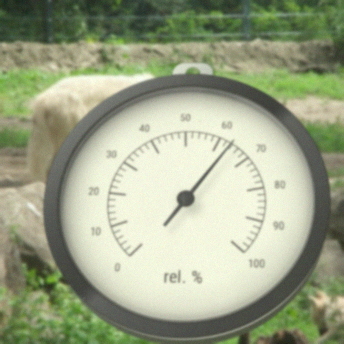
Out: value=64 unit=%
